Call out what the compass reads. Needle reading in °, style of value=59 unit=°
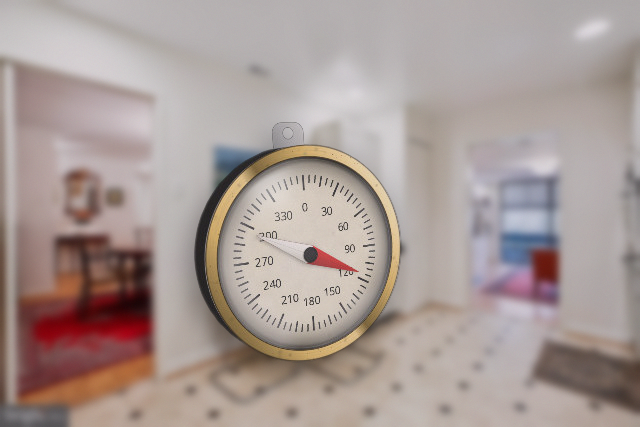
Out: value=115 unit=°
